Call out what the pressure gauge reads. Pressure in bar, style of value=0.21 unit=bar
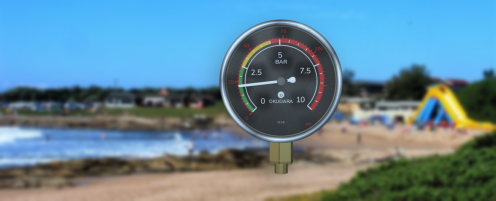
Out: value=1.5 unit=bar
